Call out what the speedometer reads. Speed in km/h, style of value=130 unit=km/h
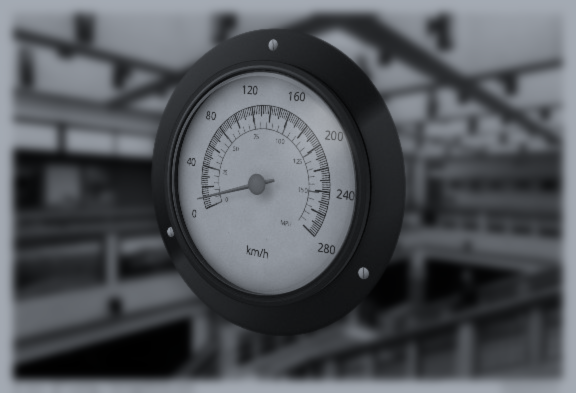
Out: value=10 unit=km/h
